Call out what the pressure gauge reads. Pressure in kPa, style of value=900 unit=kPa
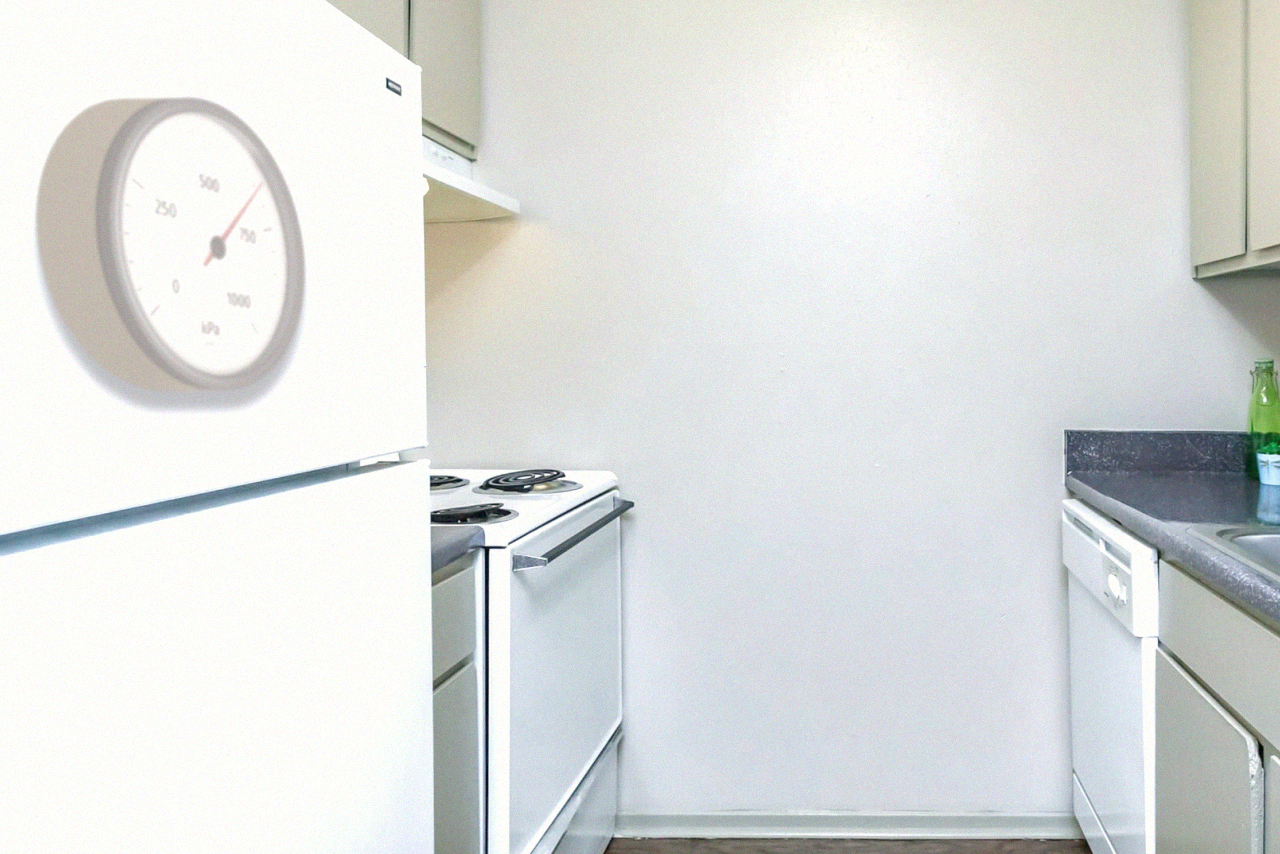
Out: value=650 unit=kPa
